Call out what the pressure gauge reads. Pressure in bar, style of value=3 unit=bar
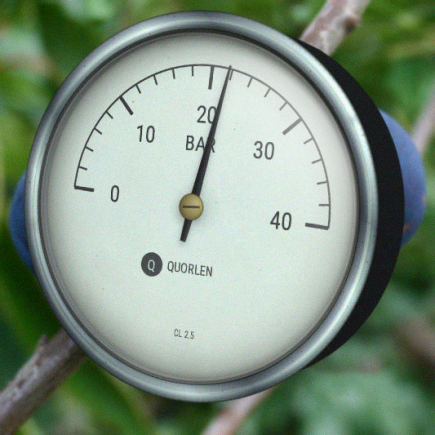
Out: value=22 unit=bar
